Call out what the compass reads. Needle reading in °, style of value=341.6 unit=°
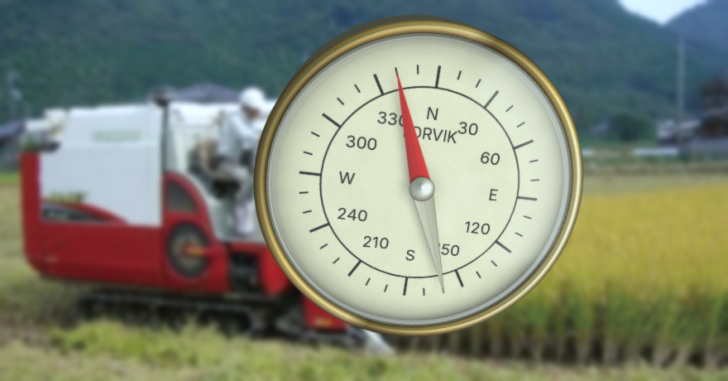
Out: value=340 unit=°
